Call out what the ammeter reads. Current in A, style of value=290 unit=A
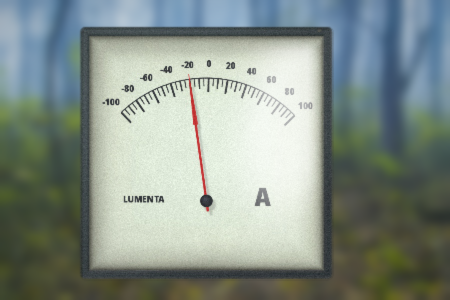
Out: value=-20 unit=A
